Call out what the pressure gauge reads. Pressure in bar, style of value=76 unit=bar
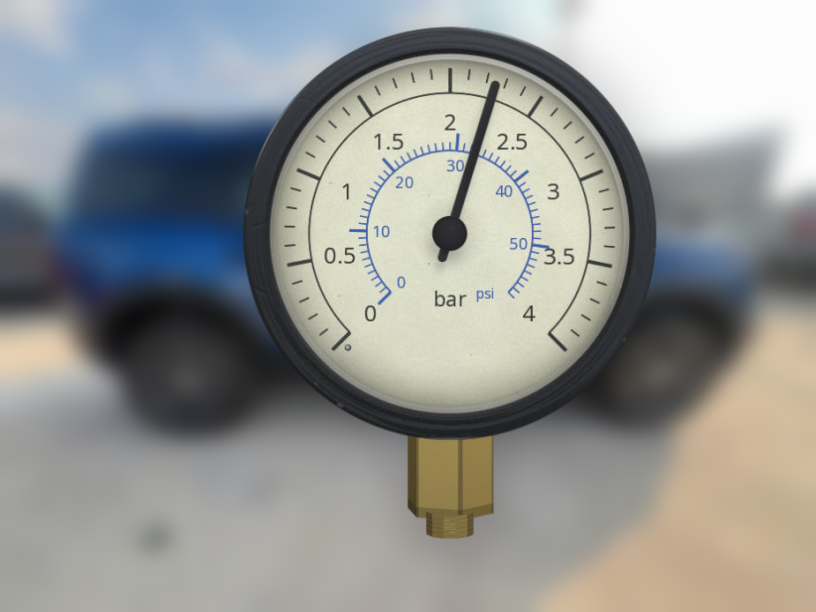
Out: value=2.25 unit=bar
